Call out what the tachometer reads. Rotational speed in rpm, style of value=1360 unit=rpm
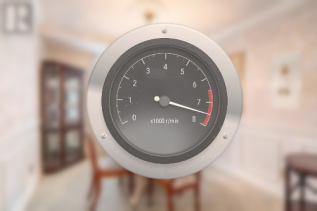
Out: value=7500 unit=rpm
